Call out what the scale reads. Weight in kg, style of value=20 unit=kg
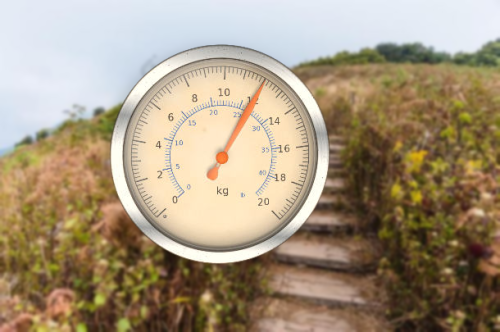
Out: value=12 unit=kg
